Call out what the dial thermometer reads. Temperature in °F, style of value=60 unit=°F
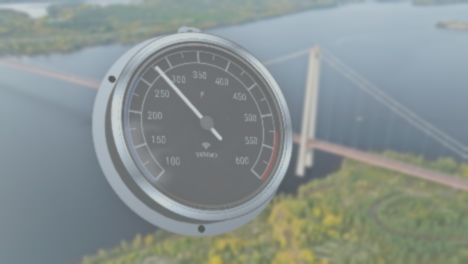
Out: value=275 unit=°F
